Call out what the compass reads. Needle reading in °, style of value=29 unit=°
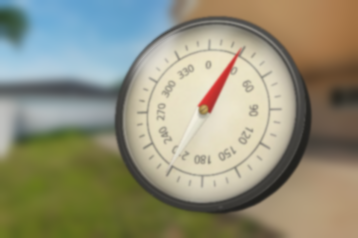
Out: value=30 unit=°
